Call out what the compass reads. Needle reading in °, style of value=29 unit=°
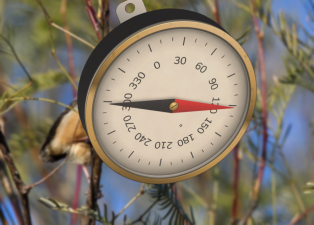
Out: value=120 unit=°
